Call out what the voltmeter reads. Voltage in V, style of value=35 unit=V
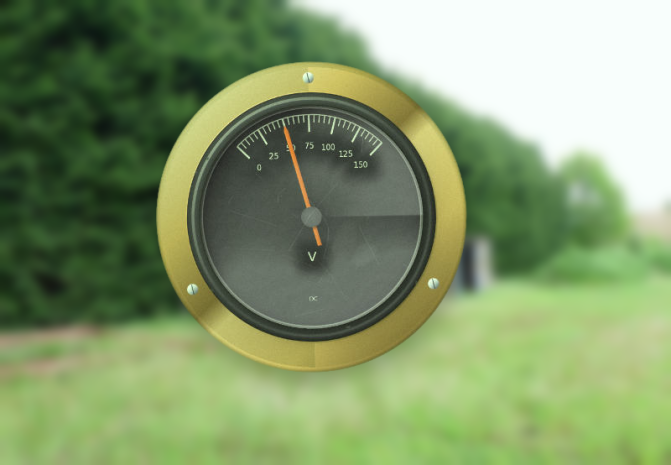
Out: value=50 unit=V
